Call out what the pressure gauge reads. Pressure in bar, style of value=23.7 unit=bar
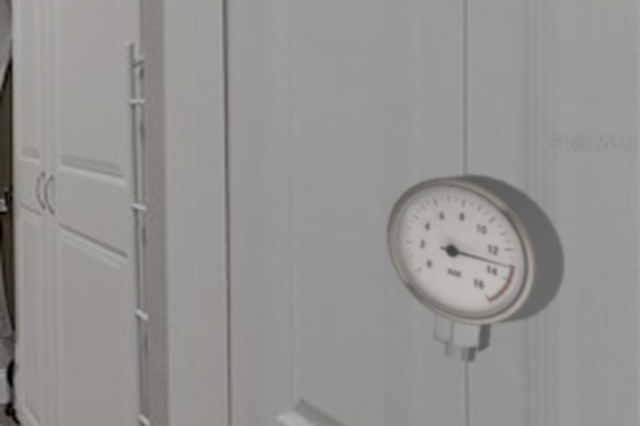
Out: value=13 unit=bar
